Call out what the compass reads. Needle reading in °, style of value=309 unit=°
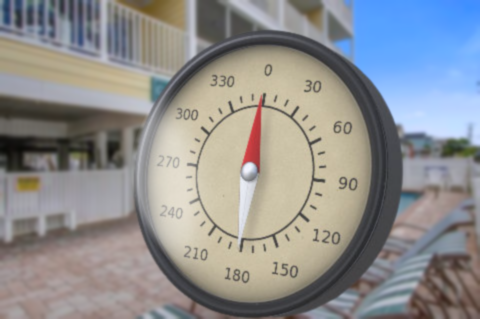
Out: value=0 unit=°
